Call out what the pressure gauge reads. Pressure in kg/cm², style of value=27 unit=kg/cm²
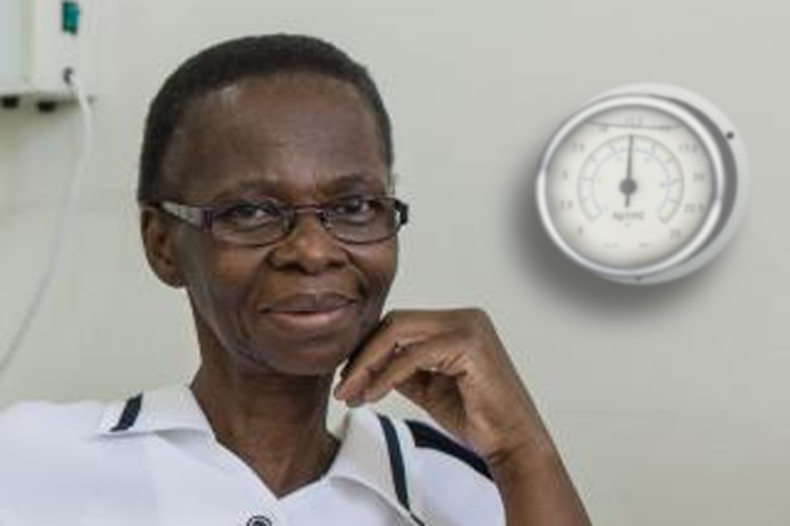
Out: value=12.5 unit=kg/cm²
